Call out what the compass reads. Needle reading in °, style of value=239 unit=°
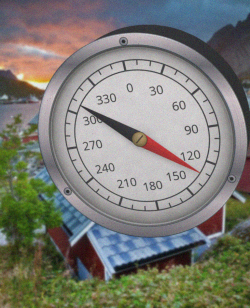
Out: value=130 unit=°
